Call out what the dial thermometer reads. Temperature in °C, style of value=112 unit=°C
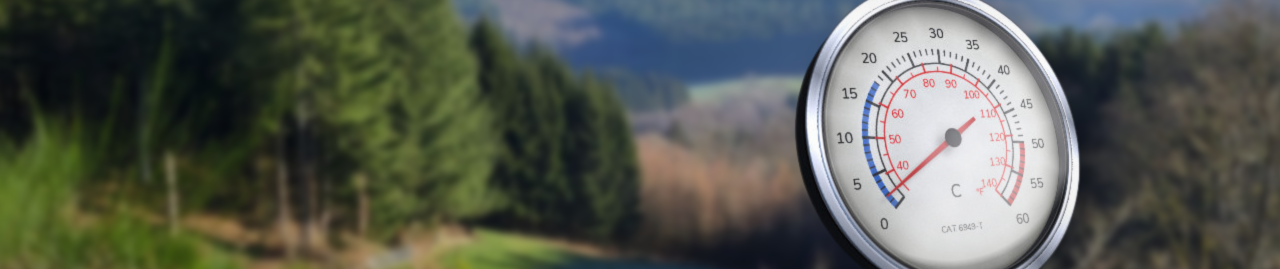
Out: value=2 unit=°C
